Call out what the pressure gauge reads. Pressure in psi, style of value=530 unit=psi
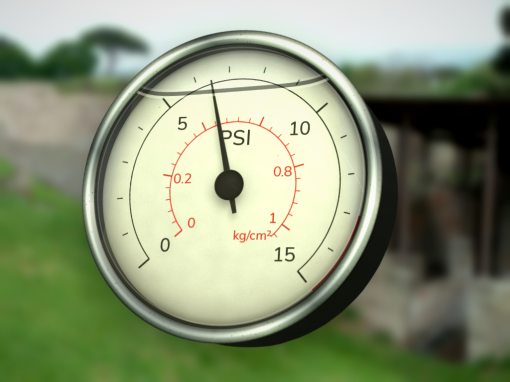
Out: value=6.5 unit=psi
